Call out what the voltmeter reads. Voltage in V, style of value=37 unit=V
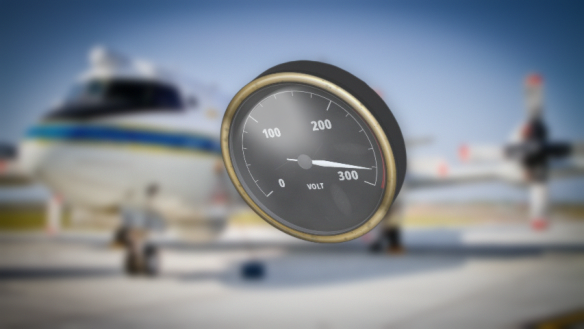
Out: value=280 unit=V
